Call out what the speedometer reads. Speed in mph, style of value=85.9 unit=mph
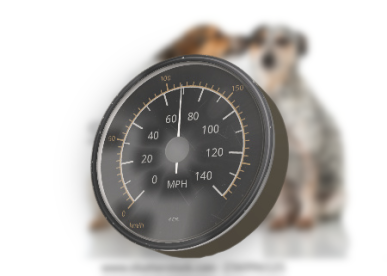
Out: value=70 unit=mph
